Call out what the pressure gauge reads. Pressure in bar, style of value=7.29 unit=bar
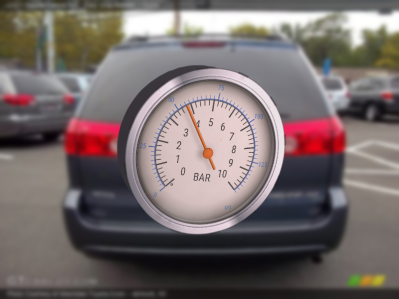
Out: value=3.8 unit=bar
